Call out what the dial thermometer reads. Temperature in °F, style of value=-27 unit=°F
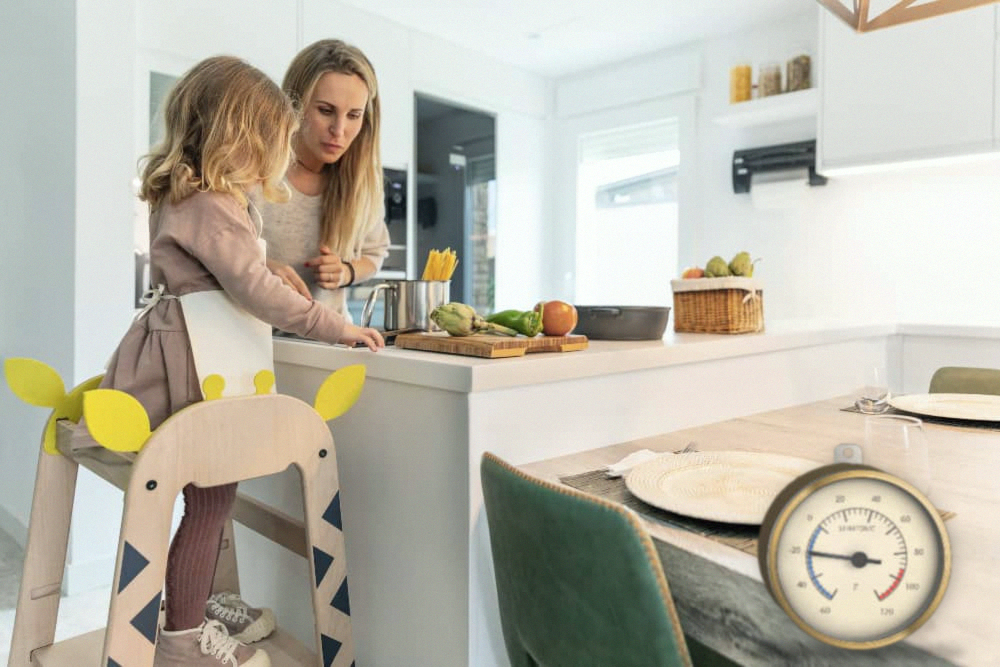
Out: value=-20 unit=°F
